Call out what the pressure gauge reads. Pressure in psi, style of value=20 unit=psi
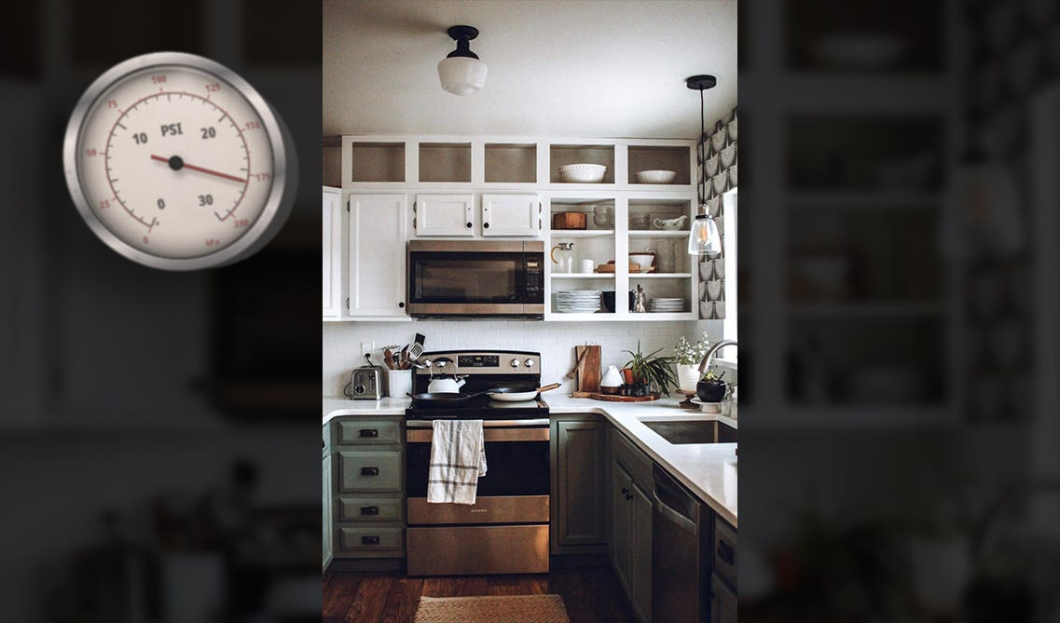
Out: value=26 unit=psi
